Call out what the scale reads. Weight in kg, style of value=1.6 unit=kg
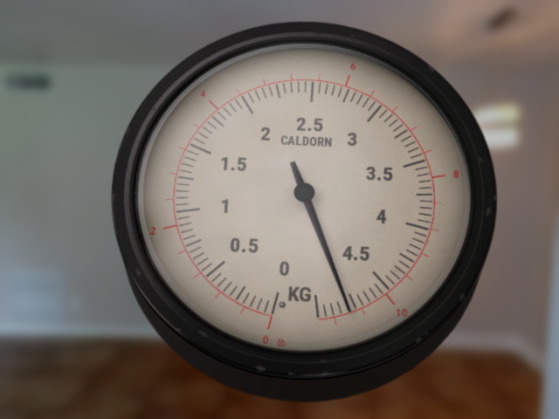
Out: value=4.8 unit=kg
